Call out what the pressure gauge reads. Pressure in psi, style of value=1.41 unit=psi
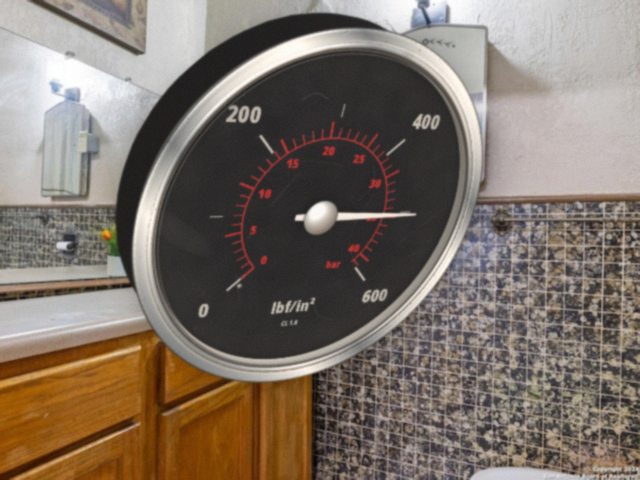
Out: value=500 unit=psi
